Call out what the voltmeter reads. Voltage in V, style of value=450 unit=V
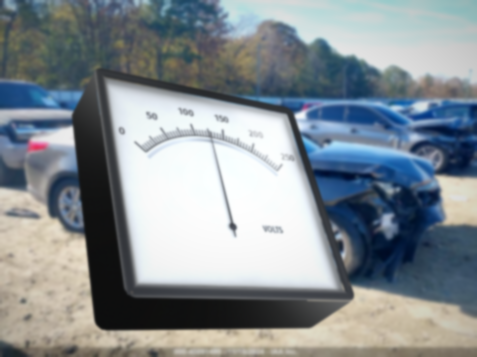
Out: value=125 unit=V
